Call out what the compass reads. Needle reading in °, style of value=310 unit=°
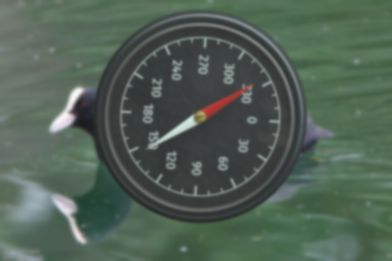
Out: value=325 unit=°
